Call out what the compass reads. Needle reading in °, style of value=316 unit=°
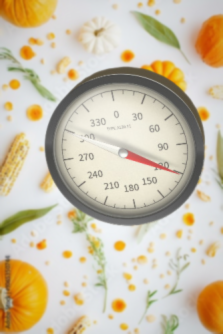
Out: value=120 unit=°
